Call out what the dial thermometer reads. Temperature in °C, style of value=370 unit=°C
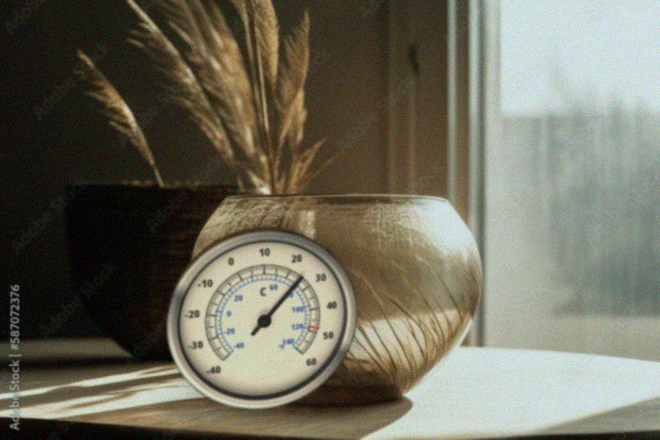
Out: value=25 unit=°C
